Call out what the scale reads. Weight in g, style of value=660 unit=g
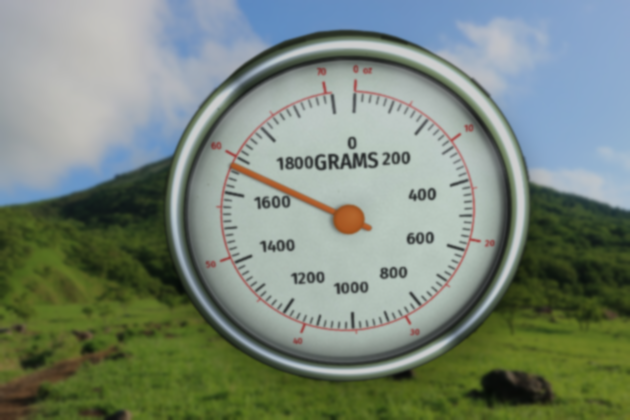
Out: value=1680 unit=g
